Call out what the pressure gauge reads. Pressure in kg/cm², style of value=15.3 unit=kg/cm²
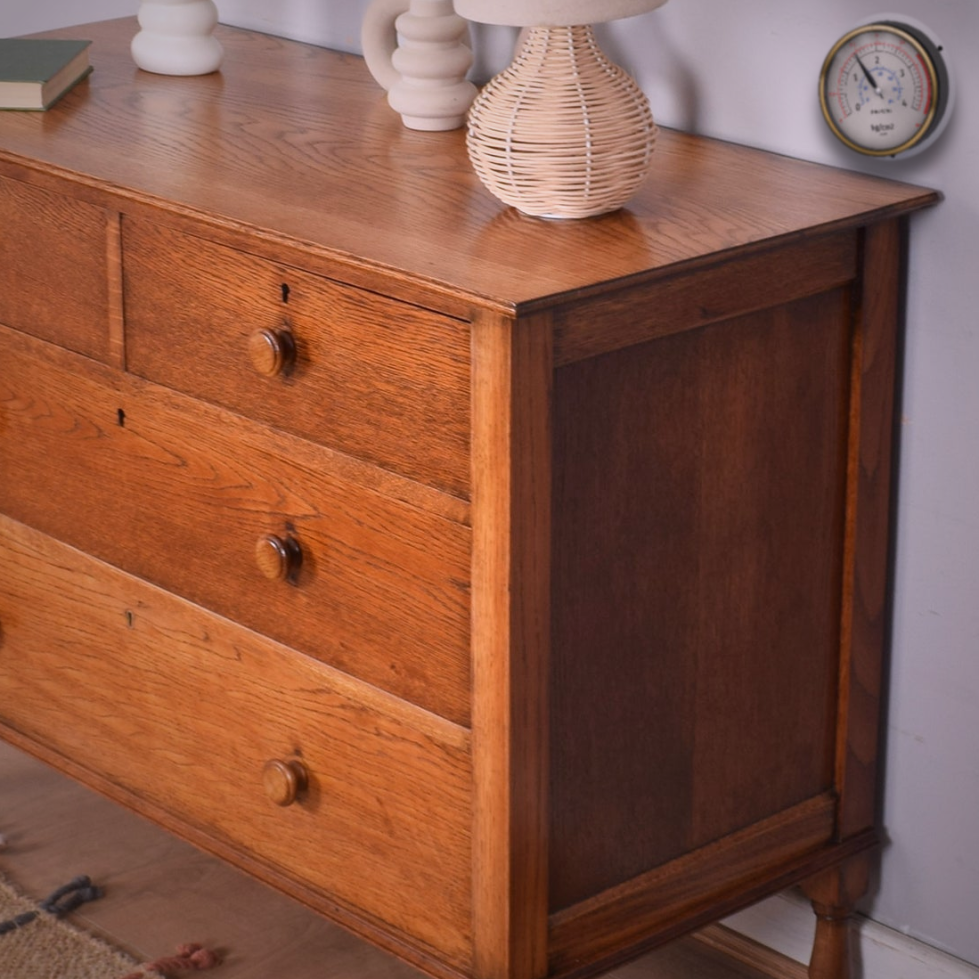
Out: value=1.5 unit=kg/cm²
